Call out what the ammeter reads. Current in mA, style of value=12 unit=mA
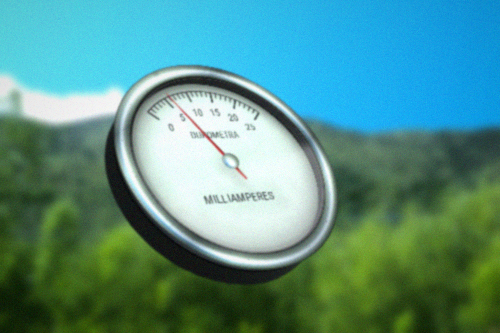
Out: value=5 unit=mA
